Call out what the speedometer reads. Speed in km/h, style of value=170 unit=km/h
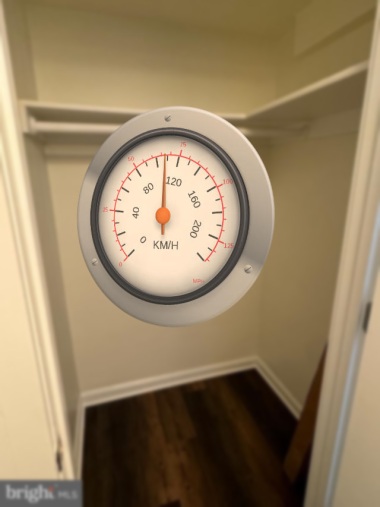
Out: value=110 unit=km/h
